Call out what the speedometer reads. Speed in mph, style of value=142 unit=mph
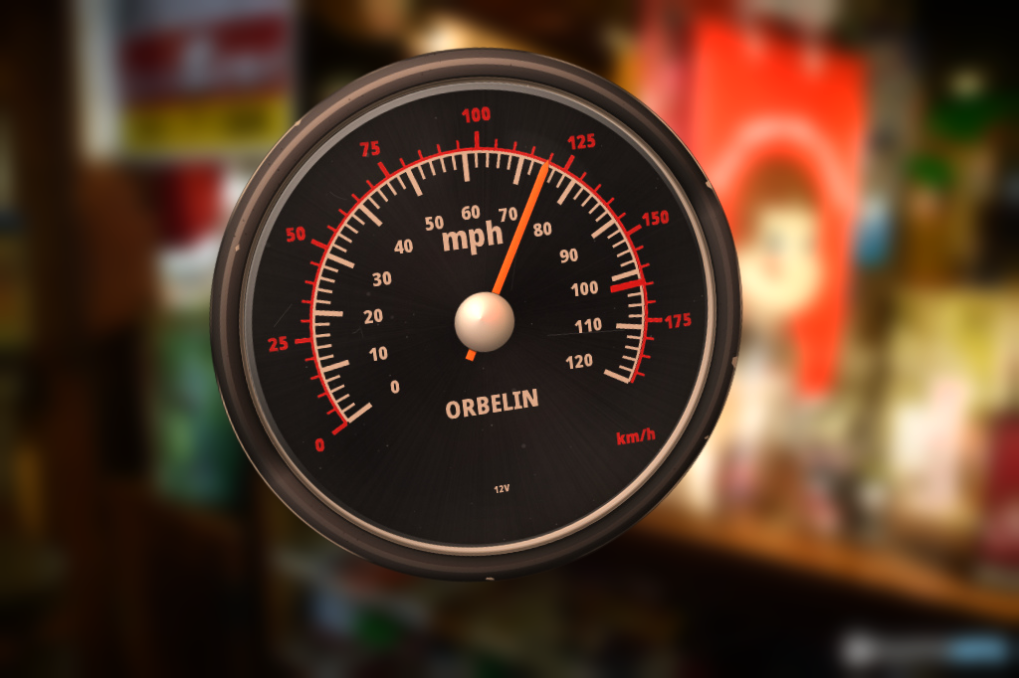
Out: value=74 unit=mph
